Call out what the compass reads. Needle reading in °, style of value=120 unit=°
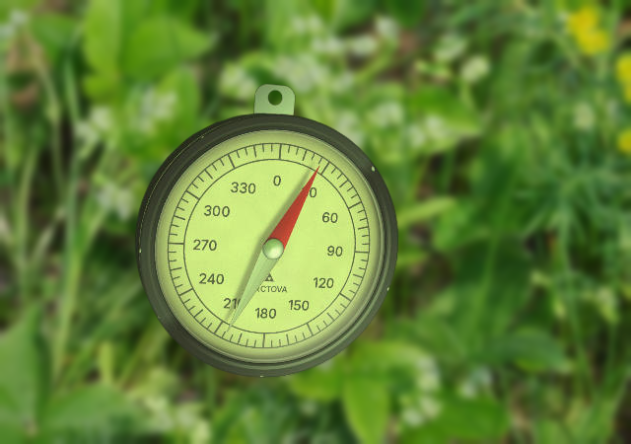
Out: value=25 unit=°
